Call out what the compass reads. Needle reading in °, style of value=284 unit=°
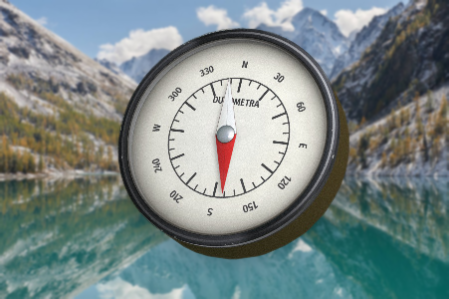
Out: value=170 unit=°
